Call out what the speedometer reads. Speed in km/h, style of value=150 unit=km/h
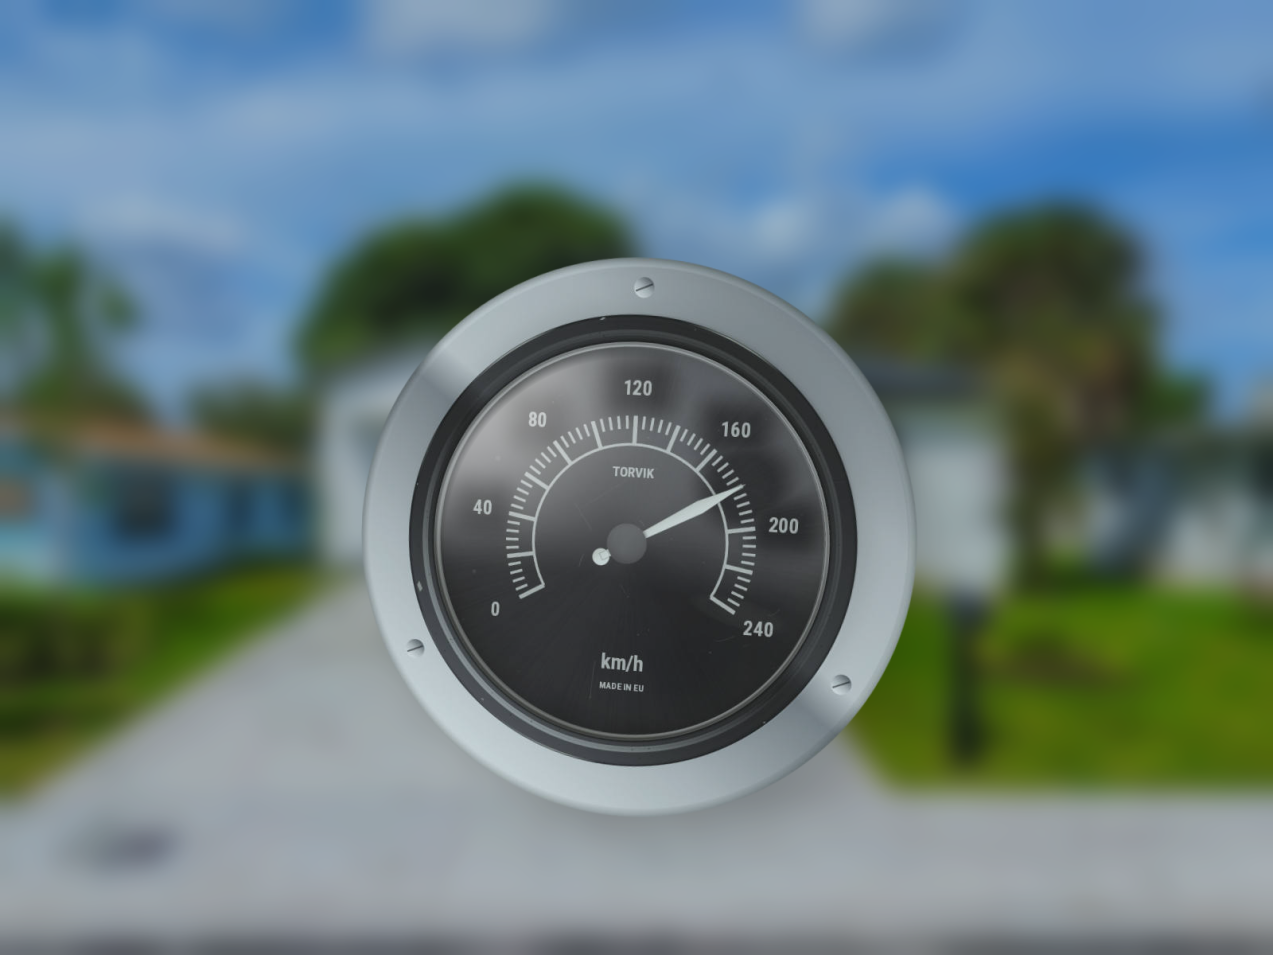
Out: value=180 unit=km/h
